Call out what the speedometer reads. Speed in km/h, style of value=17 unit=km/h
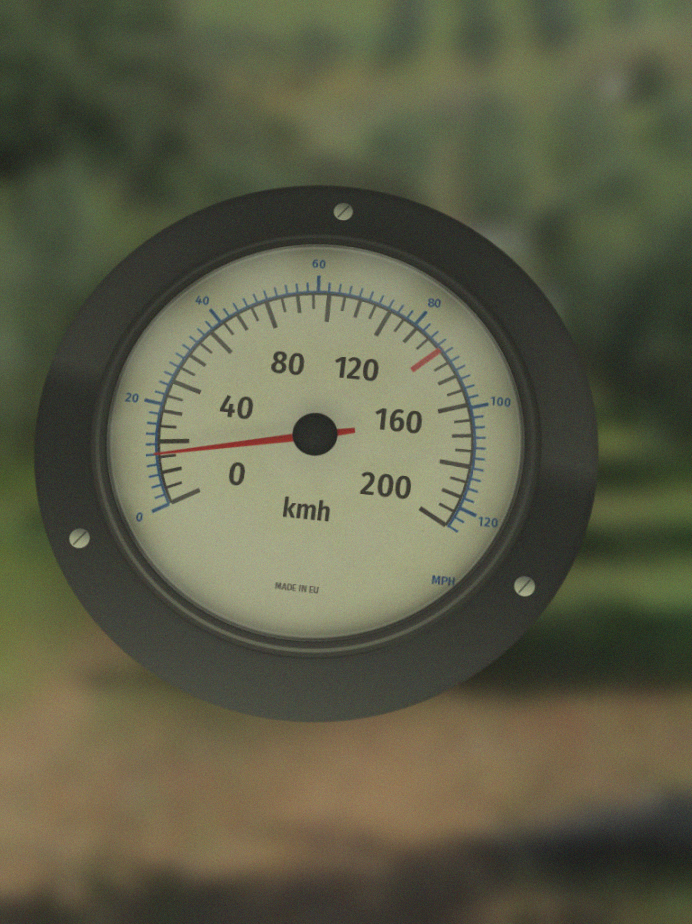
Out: value=15 unit=km/h
